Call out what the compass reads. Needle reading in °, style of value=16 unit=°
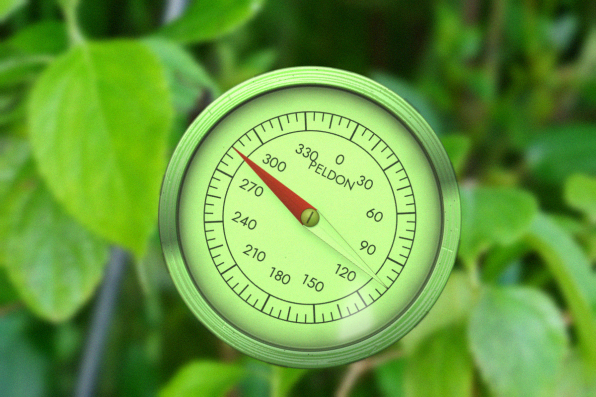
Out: value=285 unit=°
